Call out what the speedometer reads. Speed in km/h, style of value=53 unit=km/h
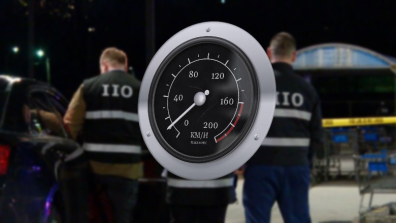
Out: value=10 unit=km/h
